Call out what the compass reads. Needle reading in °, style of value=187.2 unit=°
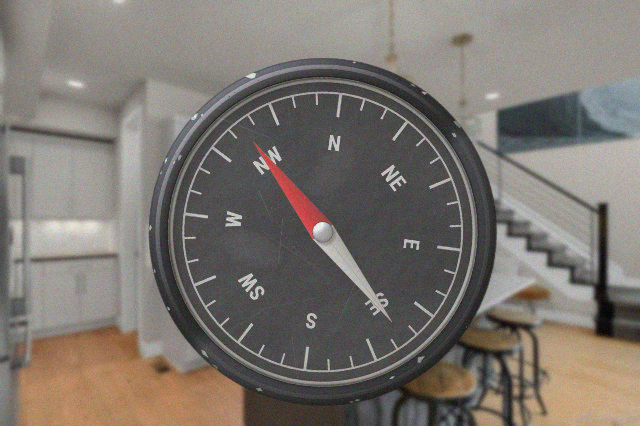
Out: value=315 unit=°
